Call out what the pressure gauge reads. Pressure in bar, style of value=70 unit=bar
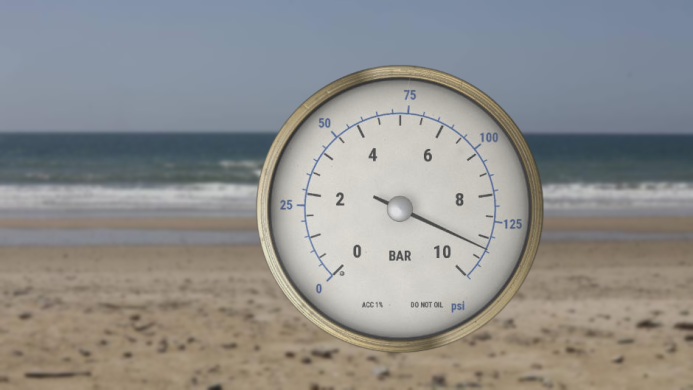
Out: value=9.25 unit=bar
